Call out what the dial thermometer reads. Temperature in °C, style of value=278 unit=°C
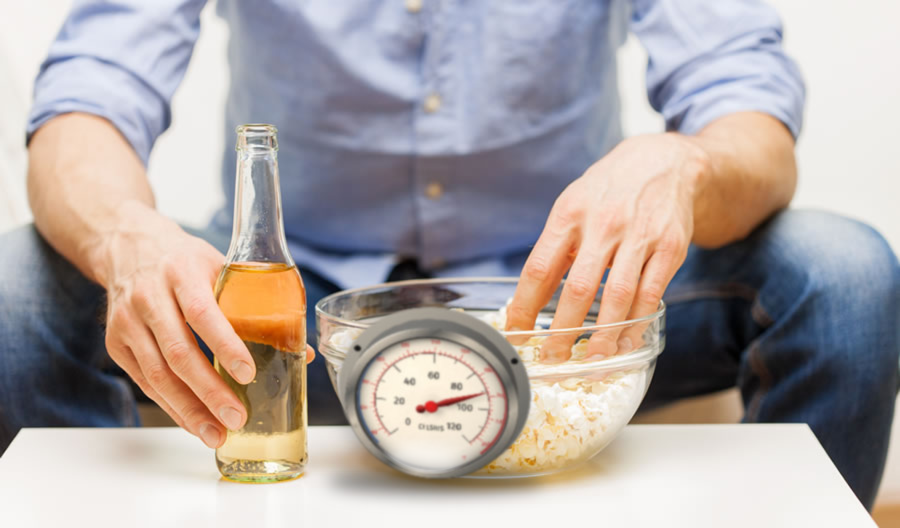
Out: value=90 unit=°C
